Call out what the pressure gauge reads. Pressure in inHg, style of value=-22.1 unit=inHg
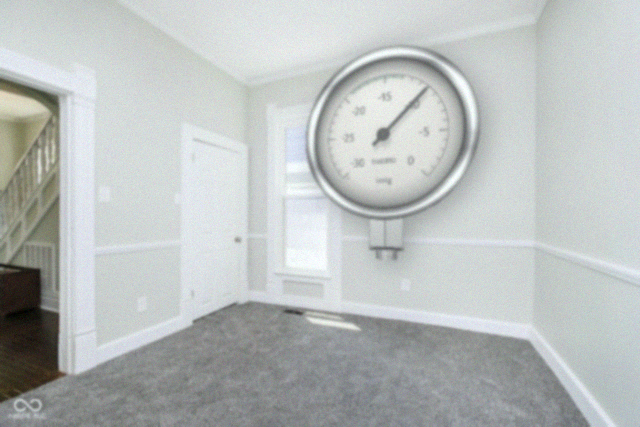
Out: value=-10 unit=inHg
